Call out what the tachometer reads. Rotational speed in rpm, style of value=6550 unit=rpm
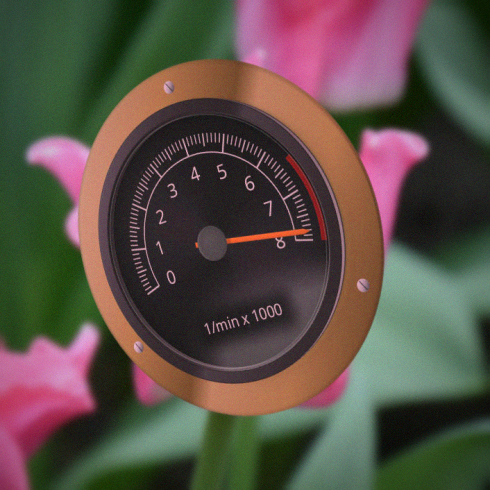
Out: value=7800 unit=rpm
